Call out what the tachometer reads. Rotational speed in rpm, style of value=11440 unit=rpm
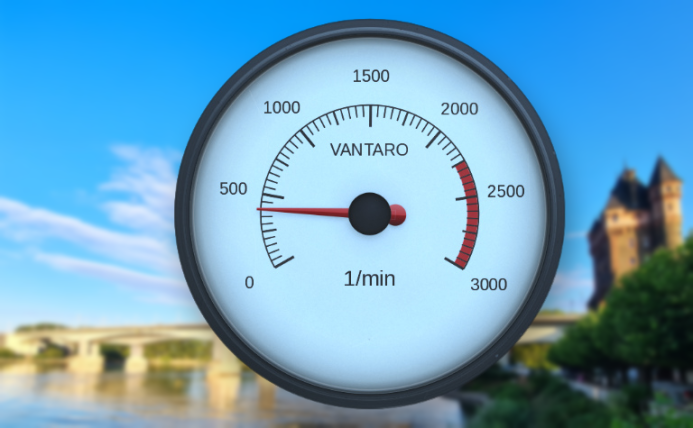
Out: value=400 unit=rpm
